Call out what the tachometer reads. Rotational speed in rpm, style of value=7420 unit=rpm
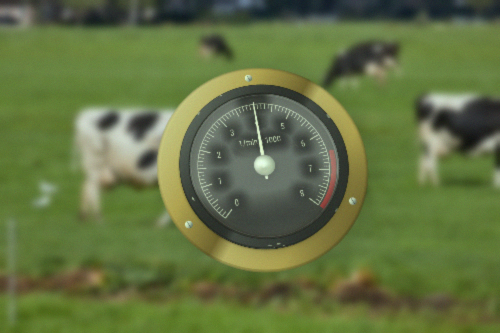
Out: value=4000 unit=rpm
